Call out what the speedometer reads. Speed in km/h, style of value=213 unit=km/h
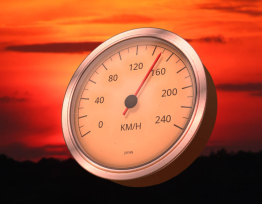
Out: value=150 unit=km/h
